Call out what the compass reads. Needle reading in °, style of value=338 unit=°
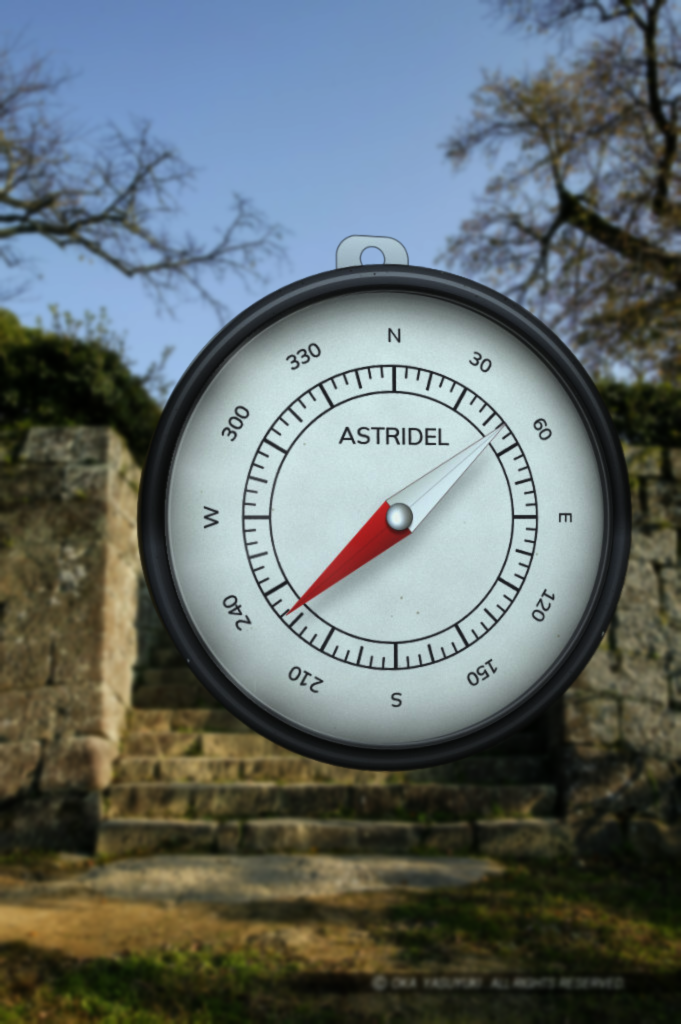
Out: value=230 unit=°
